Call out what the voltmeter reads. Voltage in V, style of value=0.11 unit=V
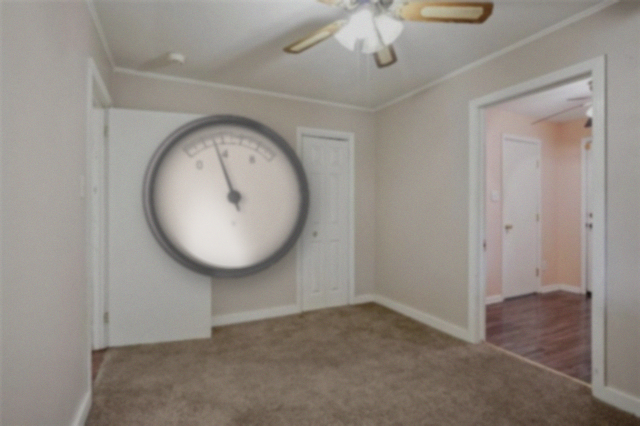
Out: value=3 unit=V
